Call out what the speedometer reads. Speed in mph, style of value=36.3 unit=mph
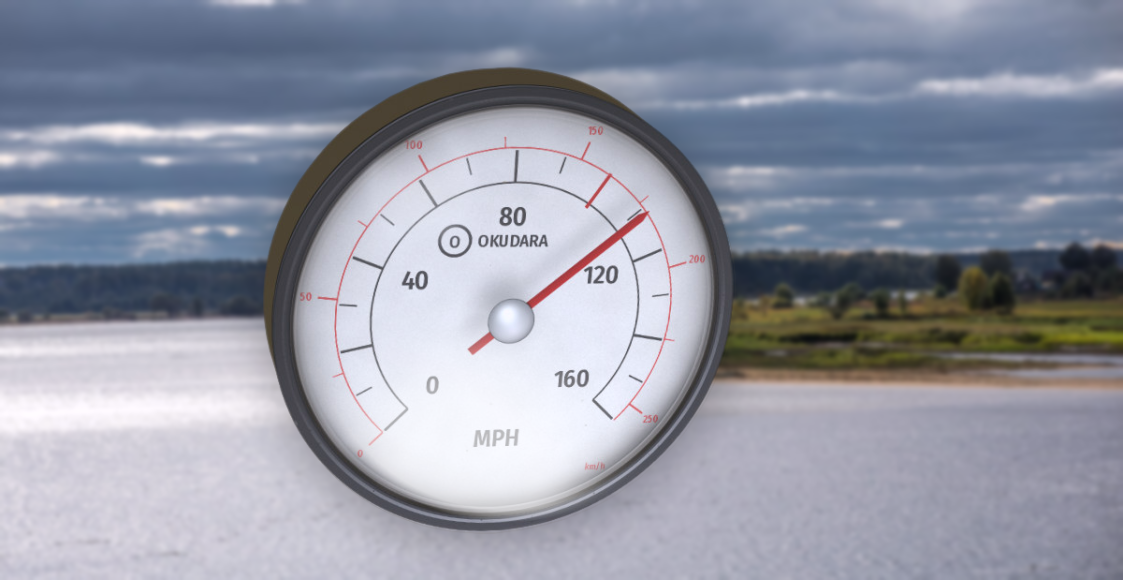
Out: value=110 unit=mph
